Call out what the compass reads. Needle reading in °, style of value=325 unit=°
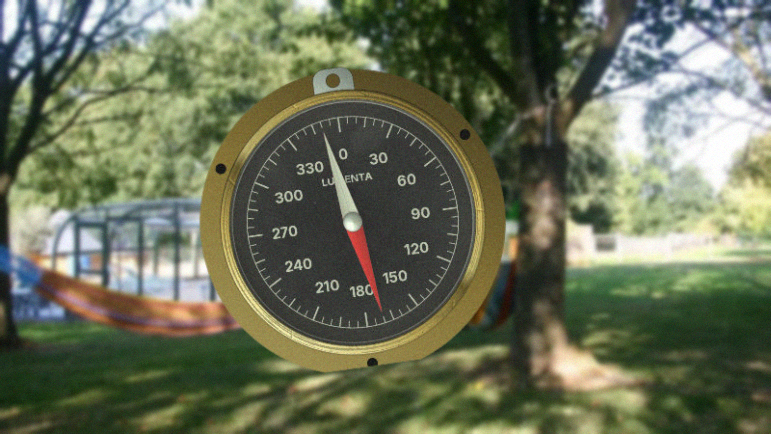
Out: value=170 unit=°
